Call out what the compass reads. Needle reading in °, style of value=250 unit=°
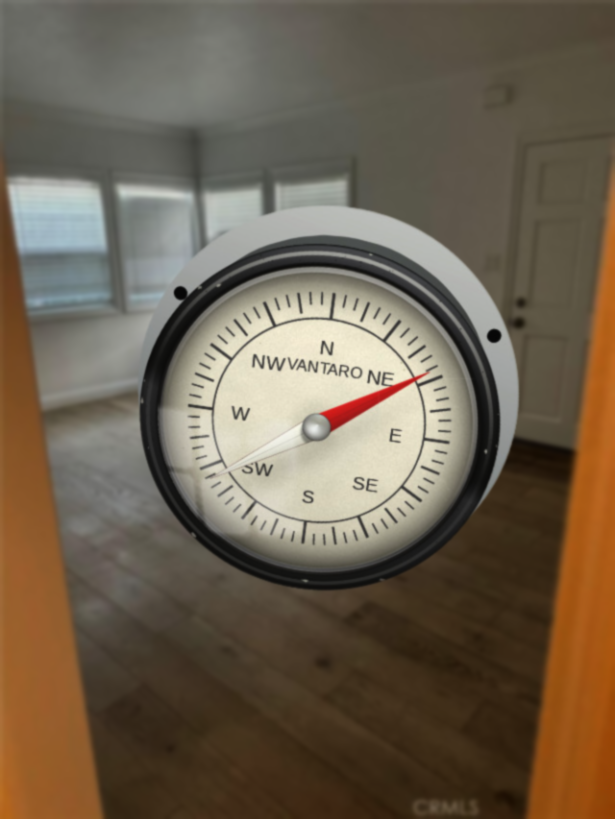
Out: value=55 unit=°
